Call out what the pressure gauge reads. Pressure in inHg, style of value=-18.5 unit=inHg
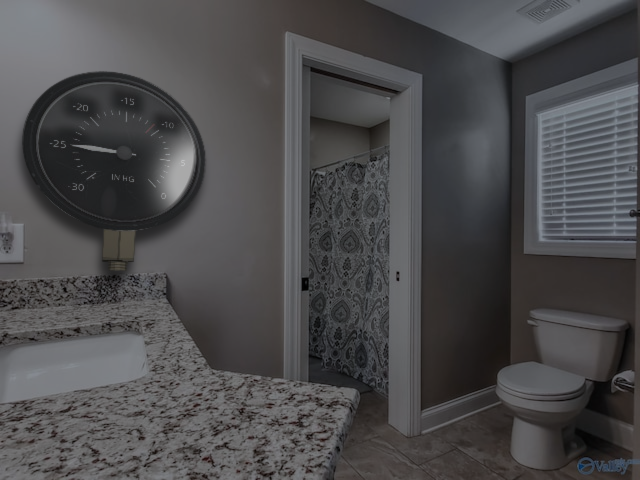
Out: value=-25 unit=inHg
